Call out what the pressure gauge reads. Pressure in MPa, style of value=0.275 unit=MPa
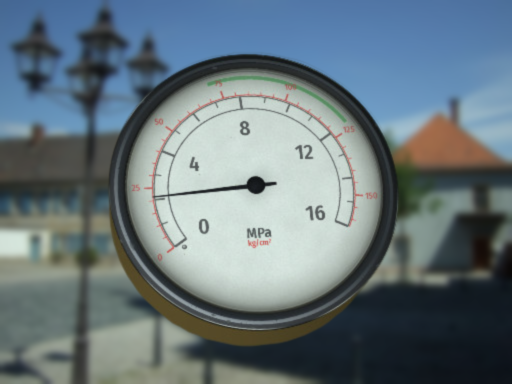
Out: value=2 unit=MPa
